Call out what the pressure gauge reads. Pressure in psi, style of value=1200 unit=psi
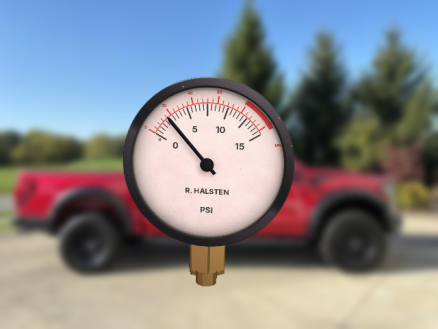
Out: value=2.5 unit=psi
